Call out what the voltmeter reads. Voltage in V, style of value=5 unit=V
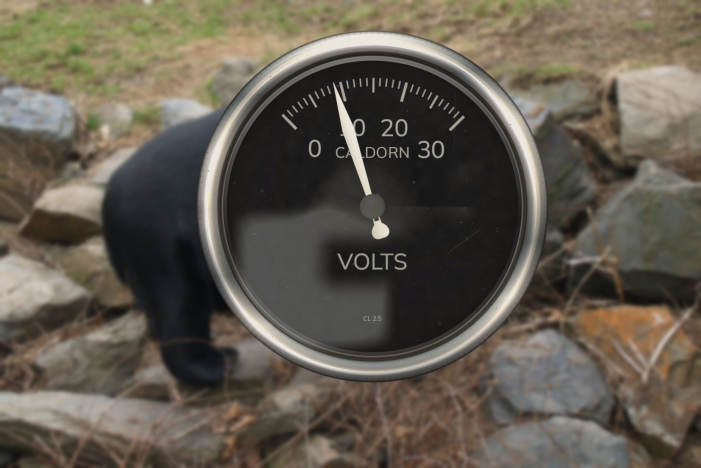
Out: value=9 unit=V
